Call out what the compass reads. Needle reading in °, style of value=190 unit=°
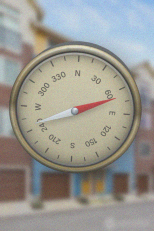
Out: value=67.5 unit=°
